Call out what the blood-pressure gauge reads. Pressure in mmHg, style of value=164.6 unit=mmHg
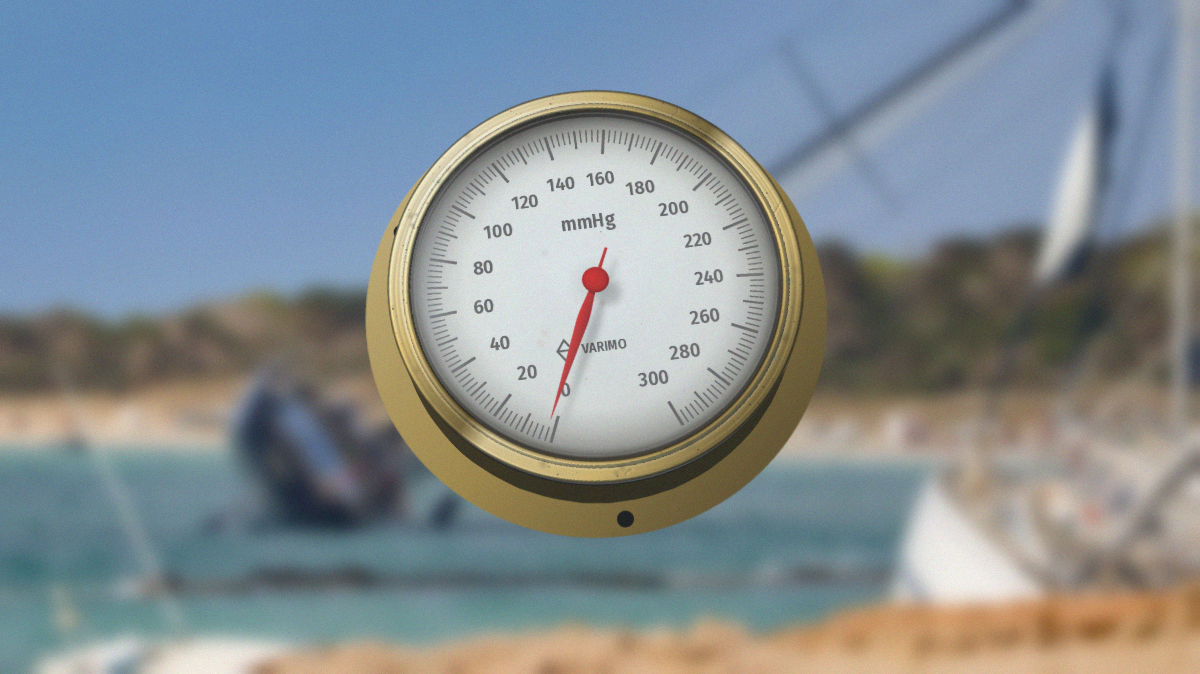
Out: value=2 unit=mmHg
